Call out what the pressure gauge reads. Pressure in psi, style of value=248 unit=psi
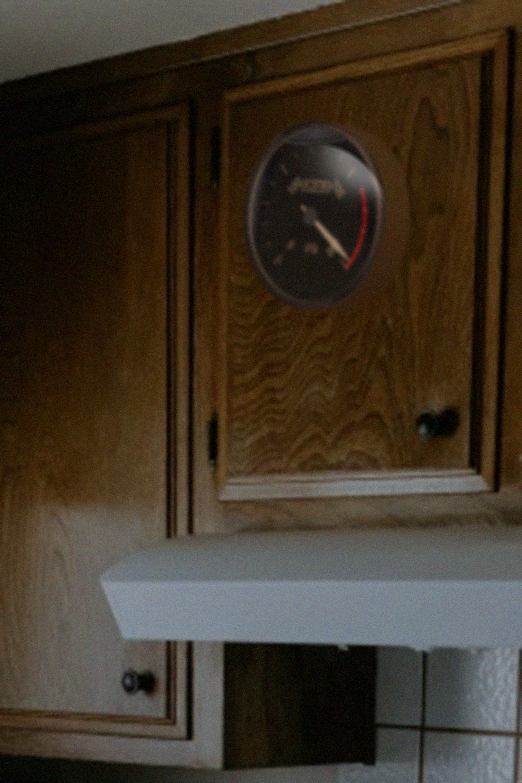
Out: value=290 unit=psi
